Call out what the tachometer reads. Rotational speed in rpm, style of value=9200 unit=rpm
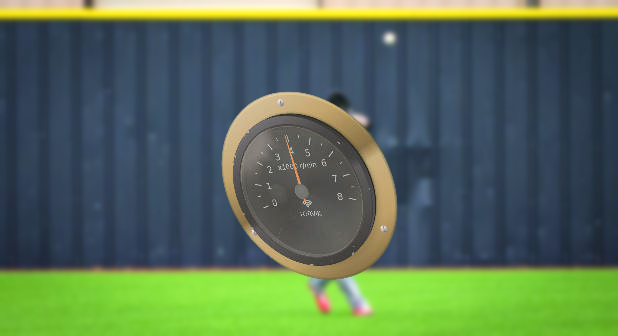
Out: value=4000 unit=rpm
